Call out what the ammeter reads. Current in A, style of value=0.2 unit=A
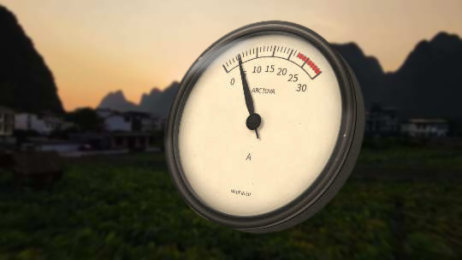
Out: value=5 unit=A
